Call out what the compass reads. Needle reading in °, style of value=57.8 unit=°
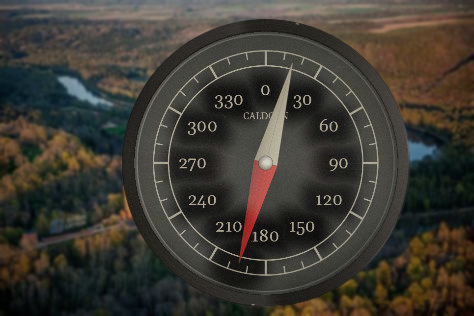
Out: value=195 unit=°
